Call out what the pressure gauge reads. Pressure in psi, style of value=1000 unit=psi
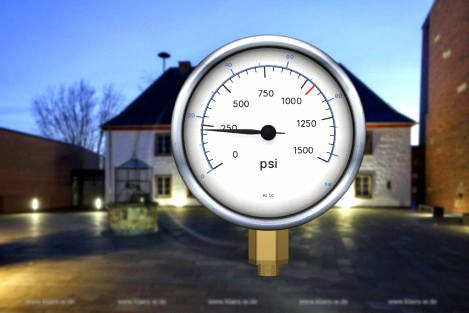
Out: value=225 unit=psi
